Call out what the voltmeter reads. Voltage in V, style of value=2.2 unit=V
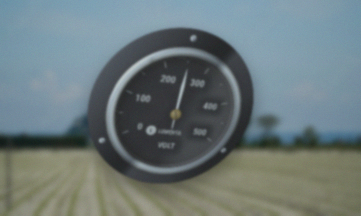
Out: value=250 unit=V
